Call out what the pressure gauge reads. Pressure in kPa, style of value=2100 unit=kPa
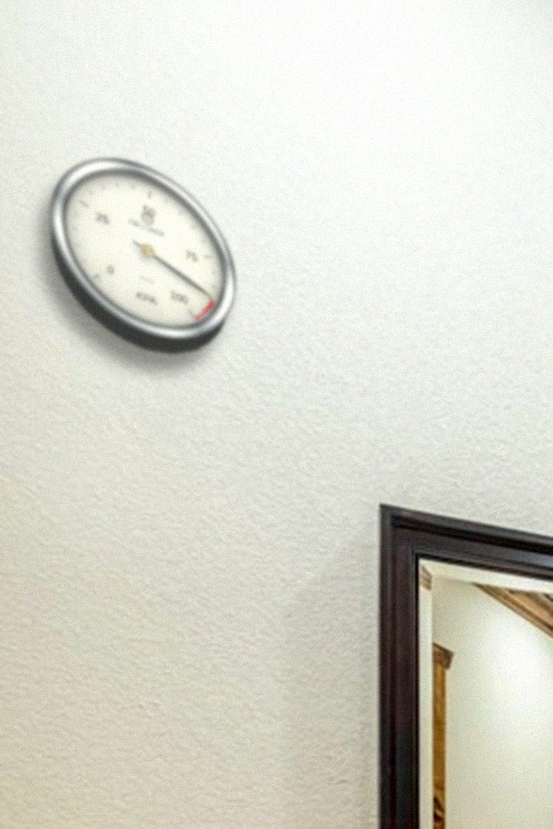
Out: value=90 unit=kPa
